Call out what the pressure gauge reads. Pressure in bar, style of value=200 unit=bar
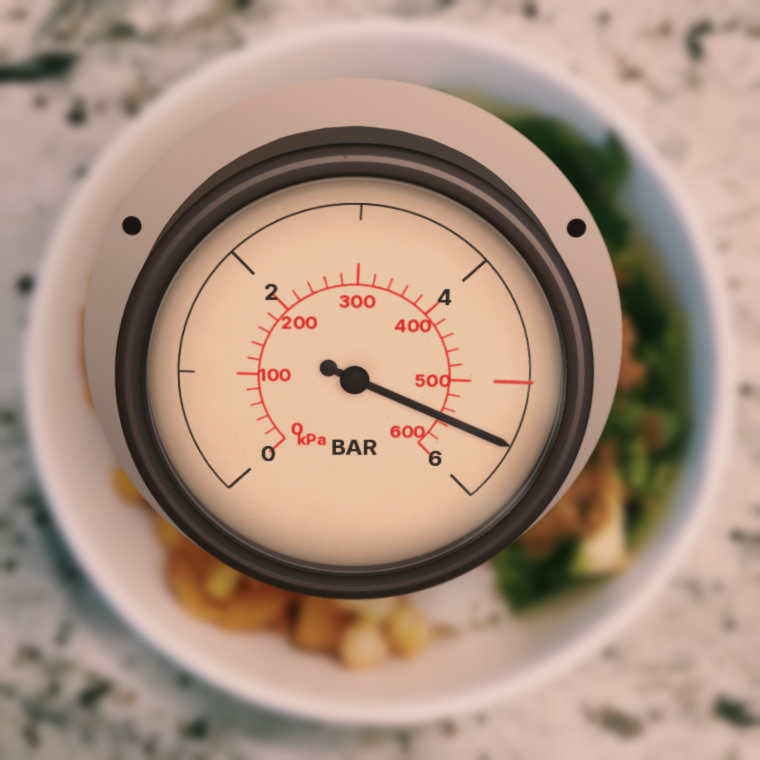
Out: value=5.5 unit=bar
